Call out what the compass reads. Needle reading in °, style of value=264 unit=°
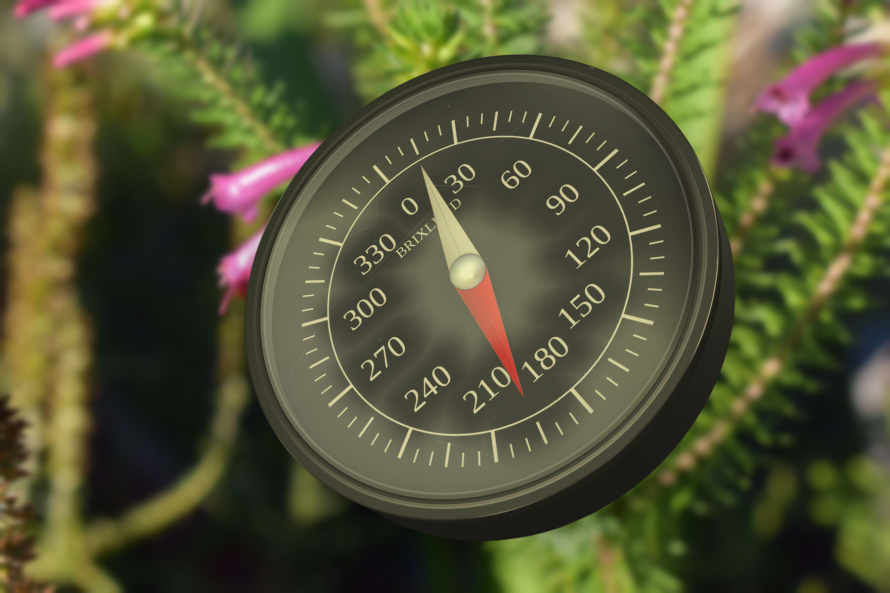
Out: value=195 unit=°
